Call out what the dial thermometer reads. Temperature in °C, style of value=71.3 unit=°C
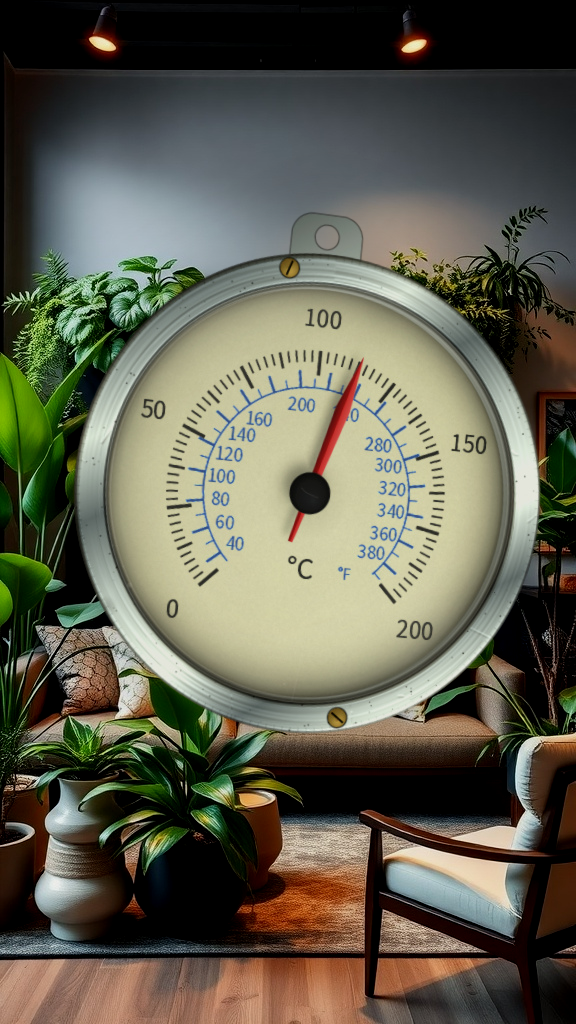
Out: value=112.5 unit=°C
